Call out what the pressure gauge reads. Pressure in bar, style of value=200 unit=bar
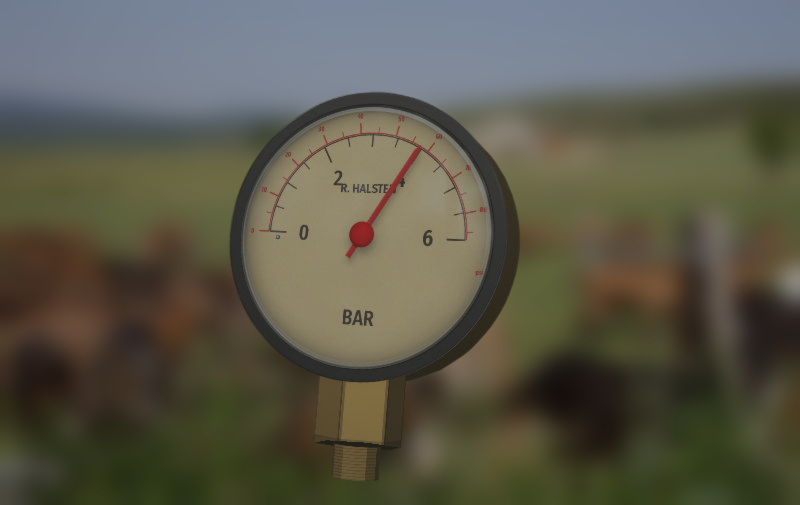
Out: value=4 unit=bar
